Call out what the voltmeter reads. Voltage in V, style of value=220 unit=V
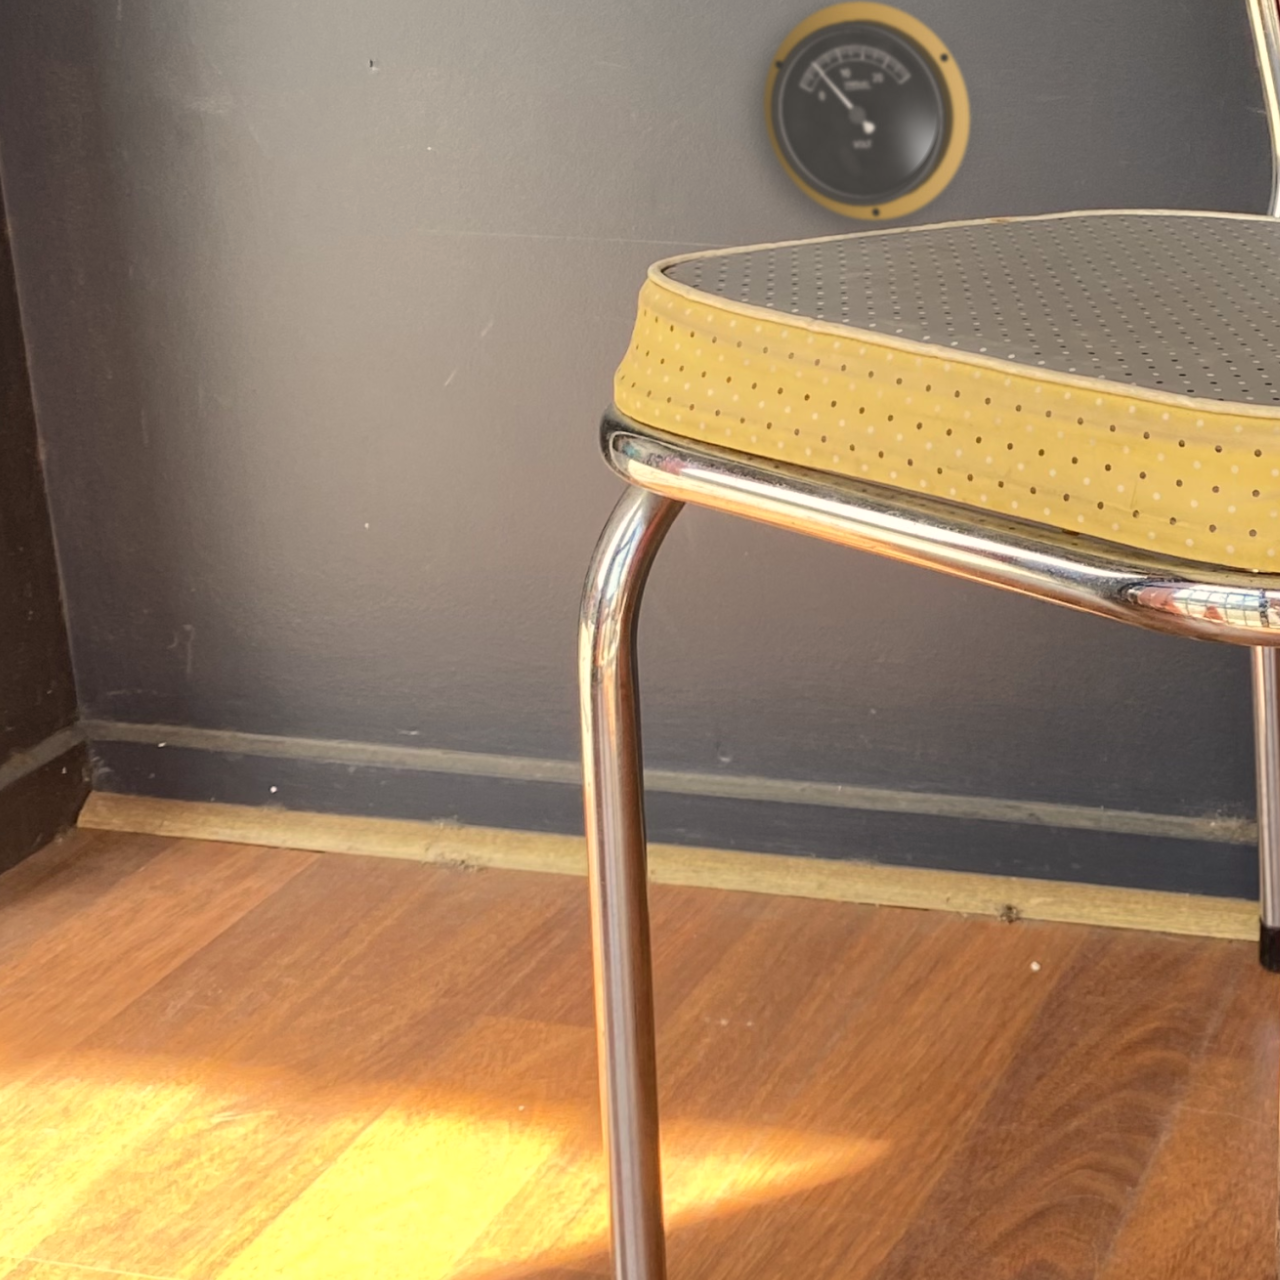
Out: value=5 unit=V
